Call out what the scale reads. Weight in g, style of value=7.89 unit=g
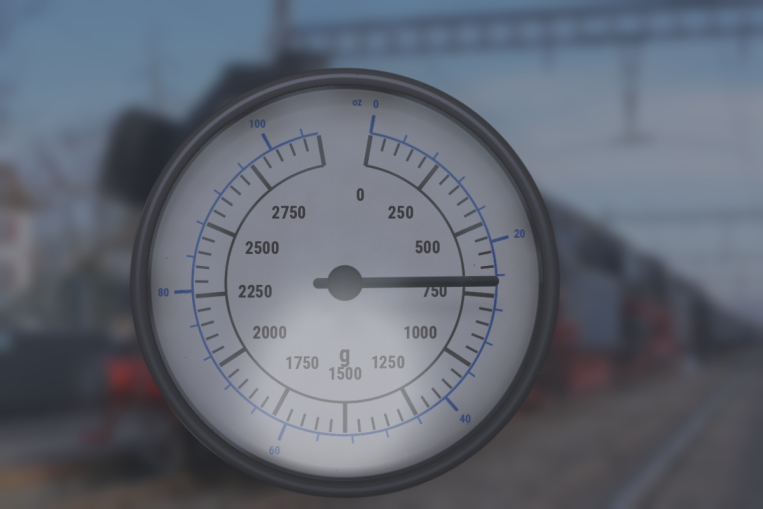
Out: value=700 unit=g
